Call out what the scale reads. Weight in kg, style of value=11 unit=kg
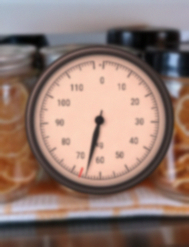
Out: value=65 unit=kg
